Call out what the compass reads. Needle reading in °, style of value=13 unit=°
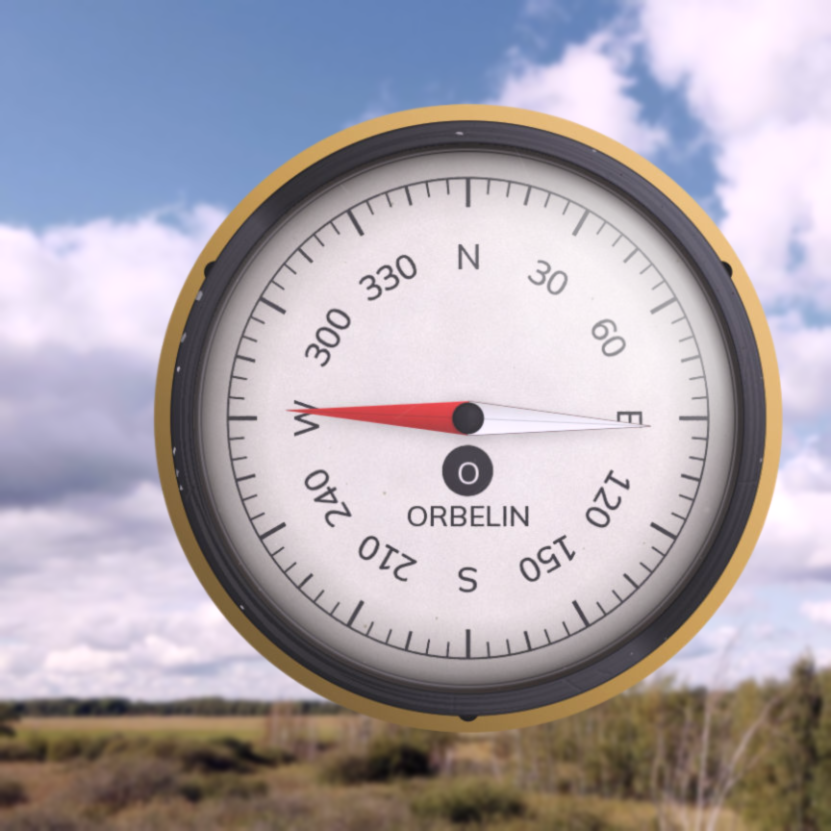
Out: value=272.5 unit=°
